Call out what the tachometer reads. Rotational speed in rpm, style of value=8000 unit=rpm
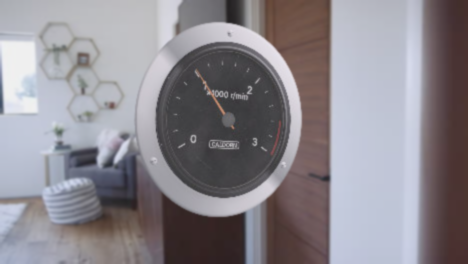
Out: value=1000 unit=rpm
